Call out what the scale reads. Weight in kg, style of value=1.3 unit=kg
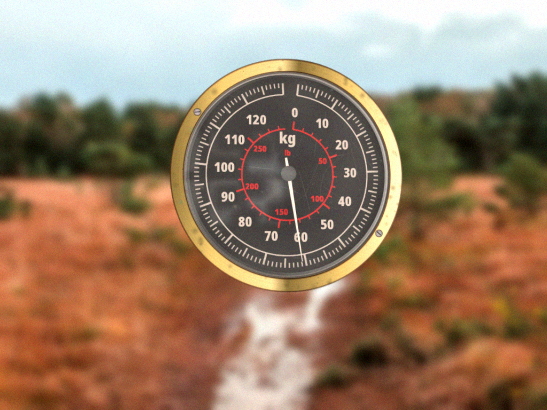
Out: value=61 unit=kg
